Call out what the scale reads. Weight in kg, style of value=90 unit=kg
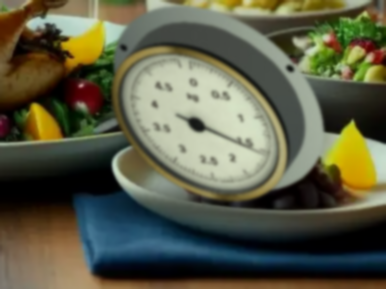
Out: value=1.5 unit=kg
